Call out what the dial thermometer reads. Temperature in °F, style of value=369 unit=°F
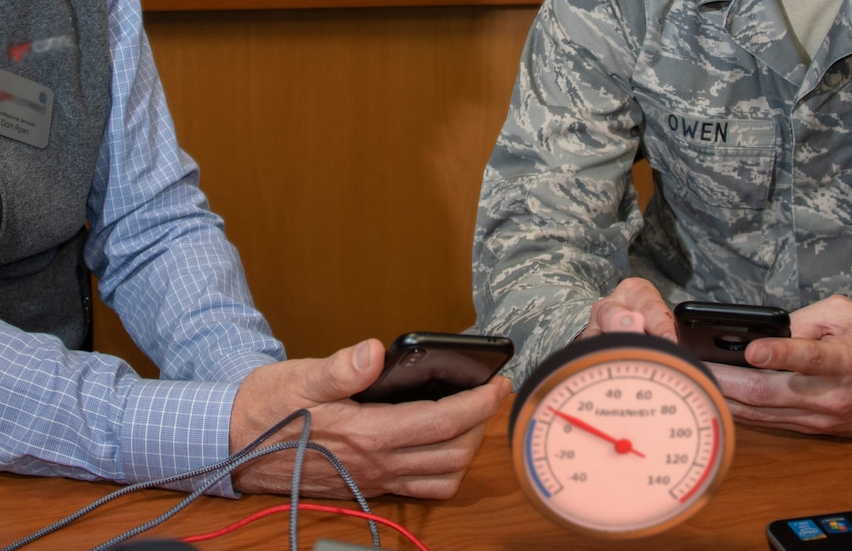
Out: value=8 unit=°F
